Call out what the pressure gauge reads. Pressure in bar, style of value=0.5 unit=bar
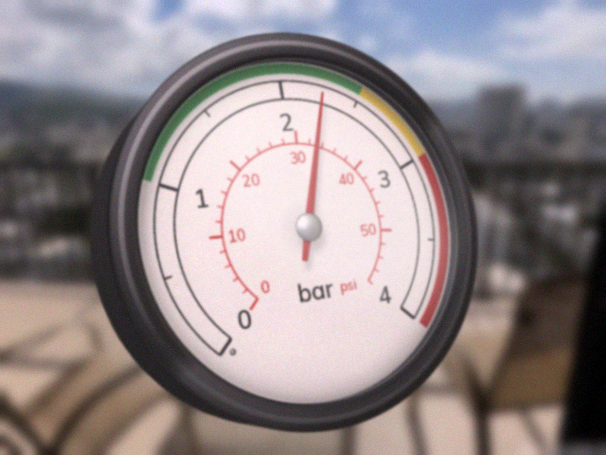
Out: value=2.25 unit=bar
